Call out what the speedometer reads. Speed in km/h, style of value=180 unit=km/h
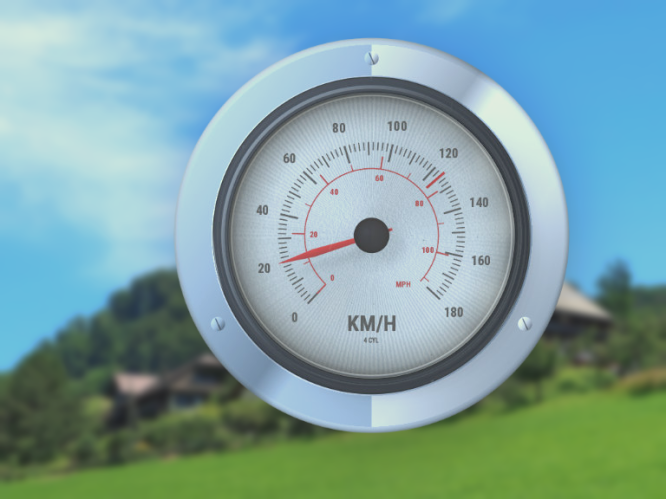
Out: value=20 unit=km/h
